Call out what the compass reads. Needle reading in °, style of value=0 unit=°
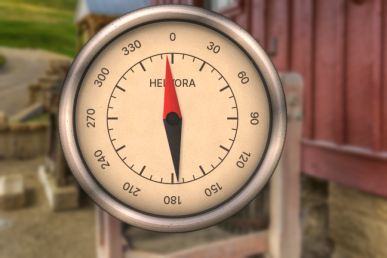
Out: value=355 unit=°
